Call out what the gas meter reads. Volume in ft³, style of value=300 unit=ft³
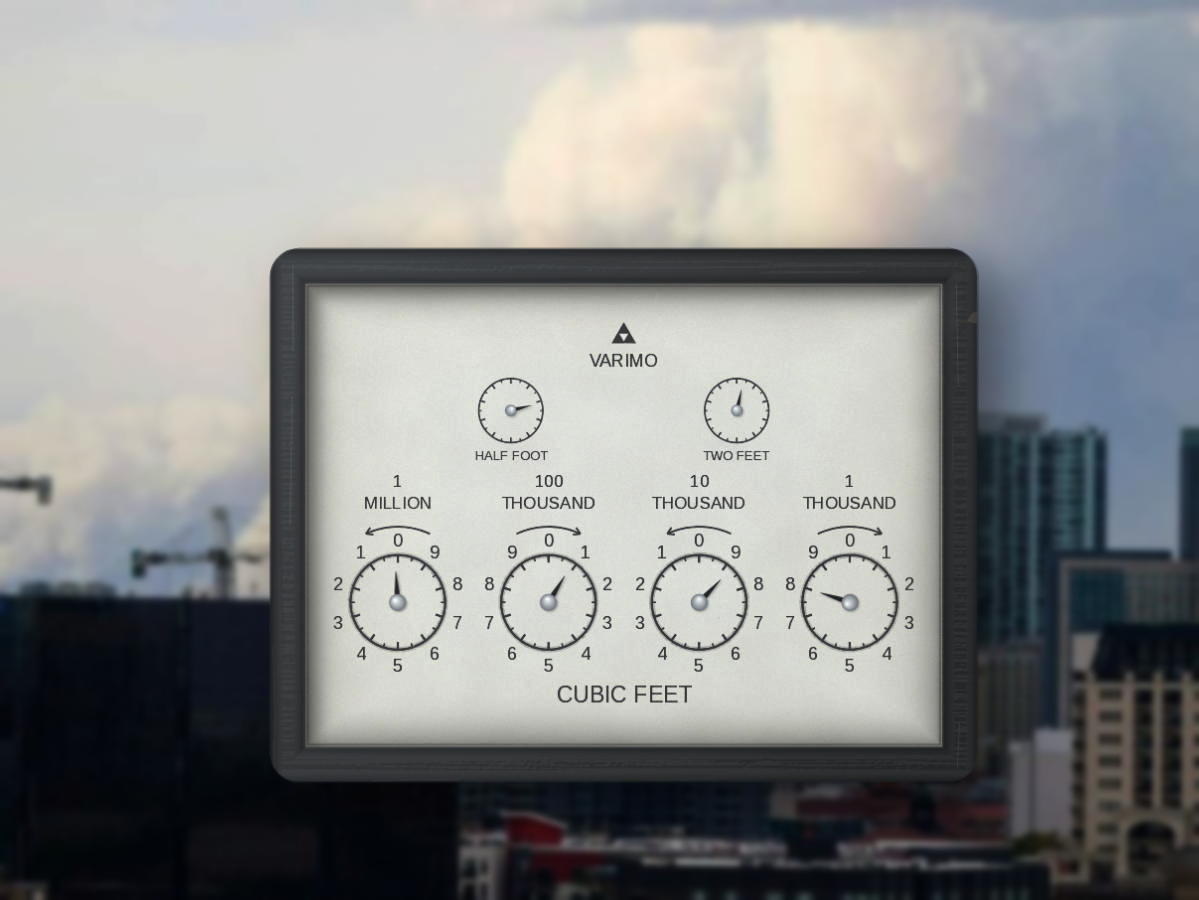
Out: value=8800 unit=ft³
